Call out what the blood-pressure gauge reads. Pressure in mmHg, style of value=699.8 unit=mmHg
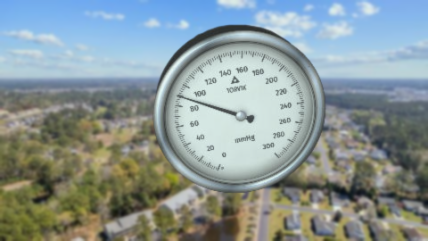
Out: value=90 unit=mmHg
